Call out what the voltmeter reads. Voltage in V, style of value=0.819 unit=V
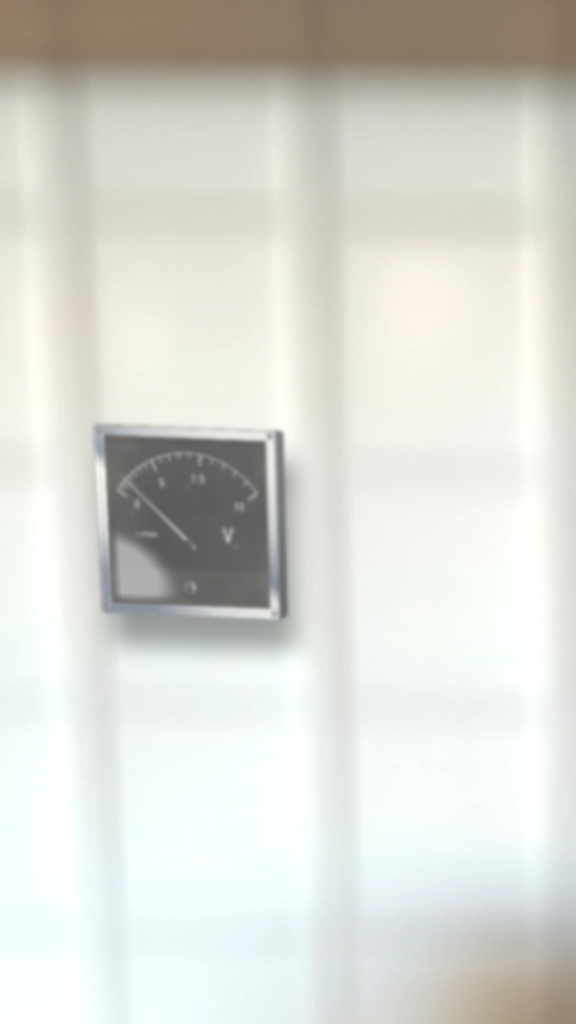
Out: value=2.5 unit=V
